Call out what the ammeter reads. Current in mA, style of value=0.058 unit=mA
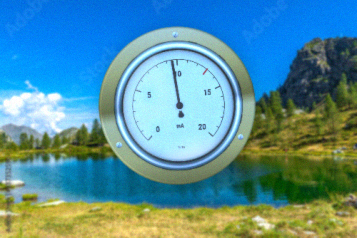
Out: value=9.5 unit=mA
